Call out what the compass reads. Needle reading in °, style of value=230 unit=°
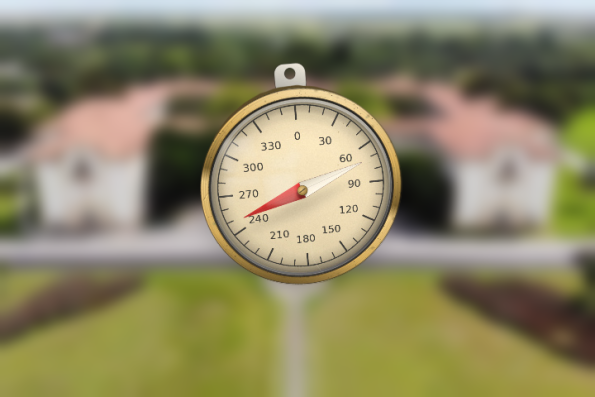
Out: value=250 unit=°
